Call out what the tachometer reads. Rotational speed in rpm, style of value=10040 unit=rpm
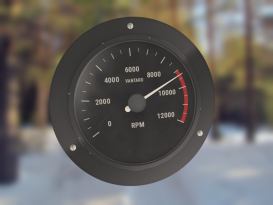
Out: value=9250 unit=rpm
